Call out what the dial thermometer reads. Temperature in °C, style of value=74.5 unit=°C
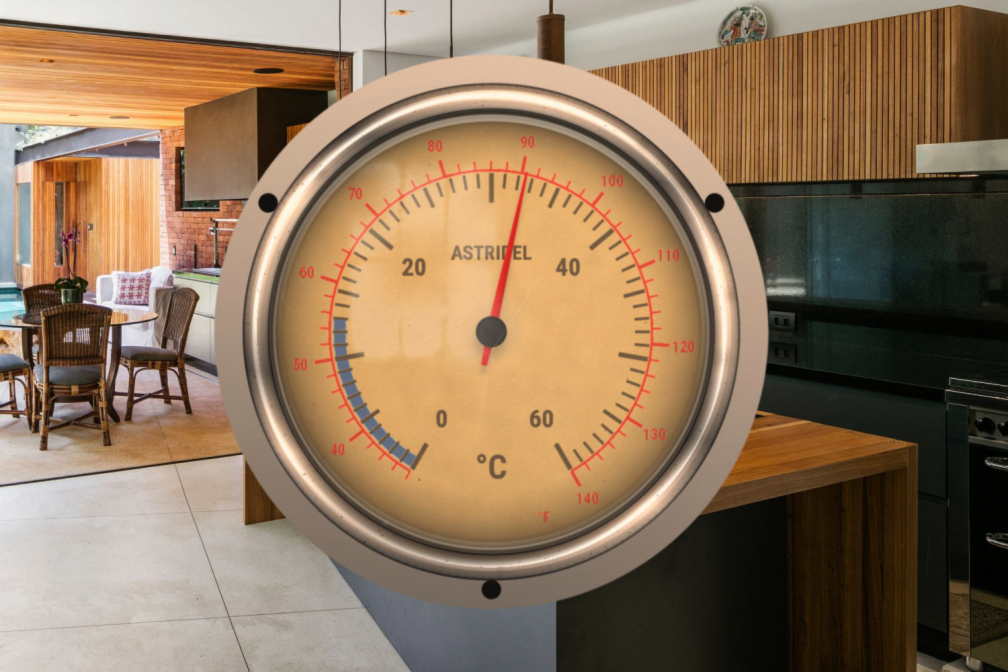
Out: value=32.5 unit=°C
